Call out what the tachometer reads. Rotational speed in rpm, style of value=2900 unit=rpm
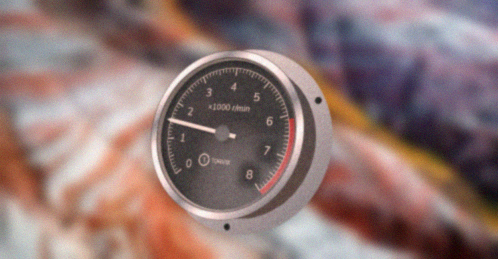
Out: value=1500 unit=rpm
